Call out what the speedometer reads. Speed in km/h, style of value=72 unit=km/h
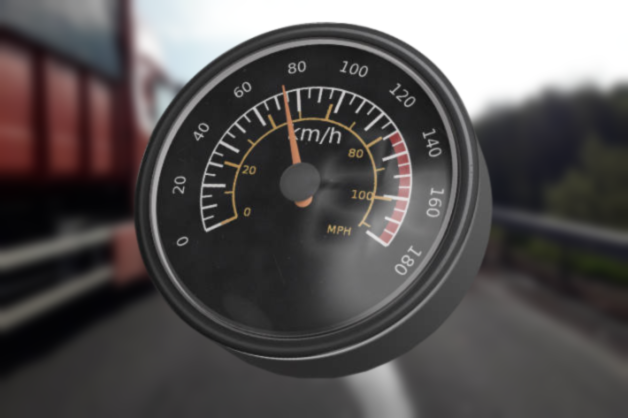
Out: value=75 unit=km/h
